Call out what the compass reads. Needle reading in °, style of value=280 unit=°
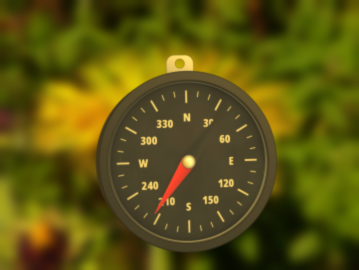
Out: value=215 unit=°
